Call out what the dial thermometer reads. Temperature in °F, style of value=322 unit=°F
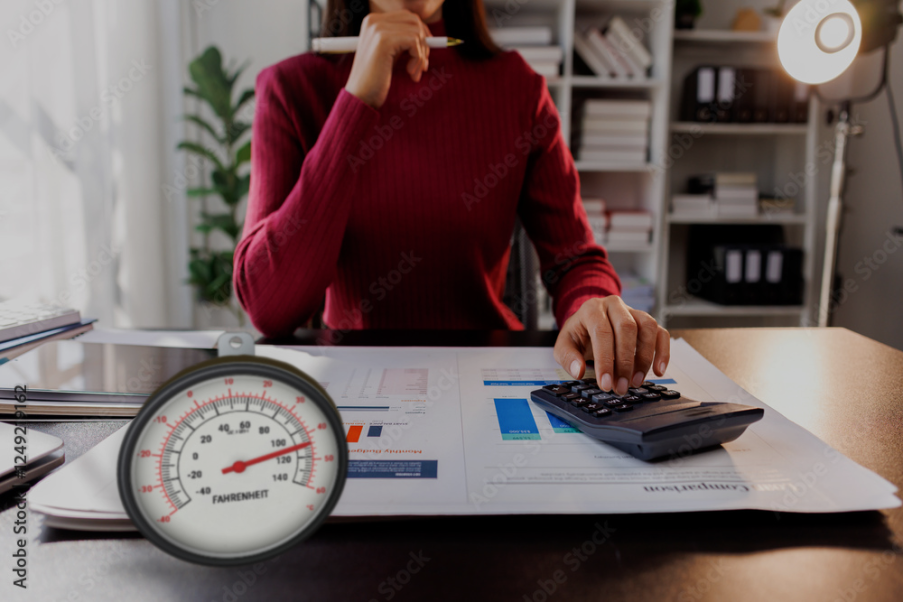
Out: value=110 unit=°F
